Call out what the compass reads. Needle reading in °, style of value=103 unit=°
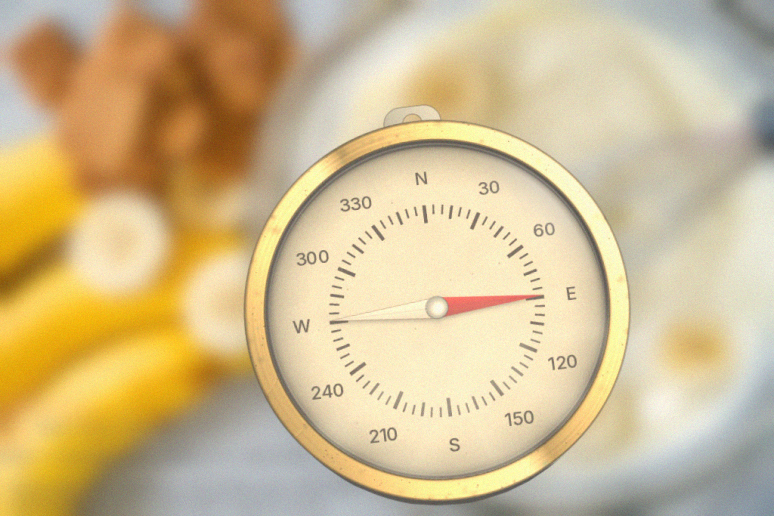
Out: value=90 unit=°
